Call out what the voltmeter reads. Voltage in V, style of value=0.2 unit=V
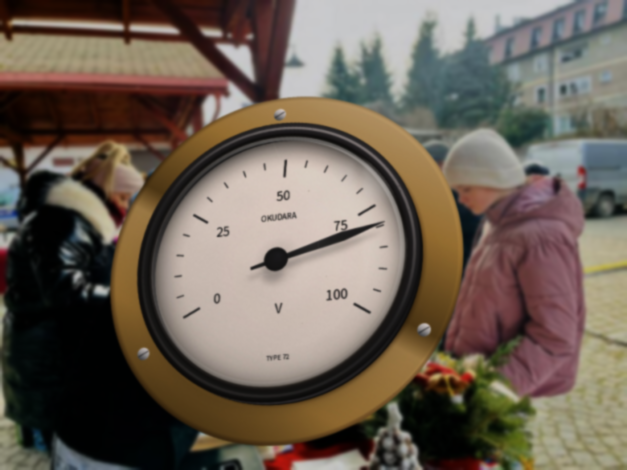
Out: value=80 unit=V
